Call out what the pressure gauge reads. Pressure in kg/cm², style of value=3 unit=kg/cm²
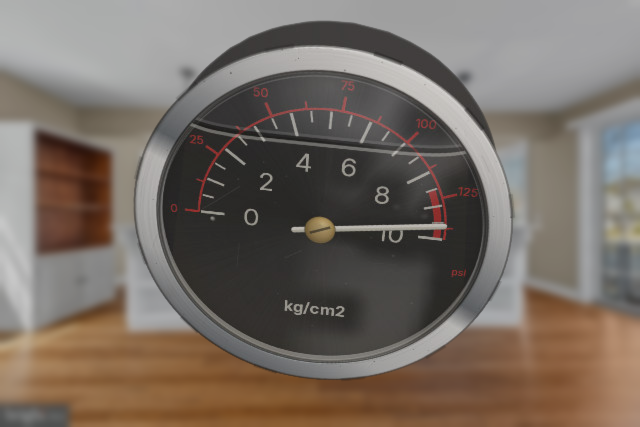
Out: value=9.5 unit=kg/cm²
